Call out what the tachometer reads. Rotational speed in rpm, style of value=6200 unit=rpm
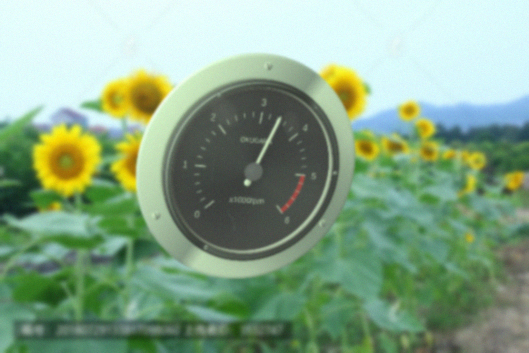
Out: value=3400 unit=rpm
